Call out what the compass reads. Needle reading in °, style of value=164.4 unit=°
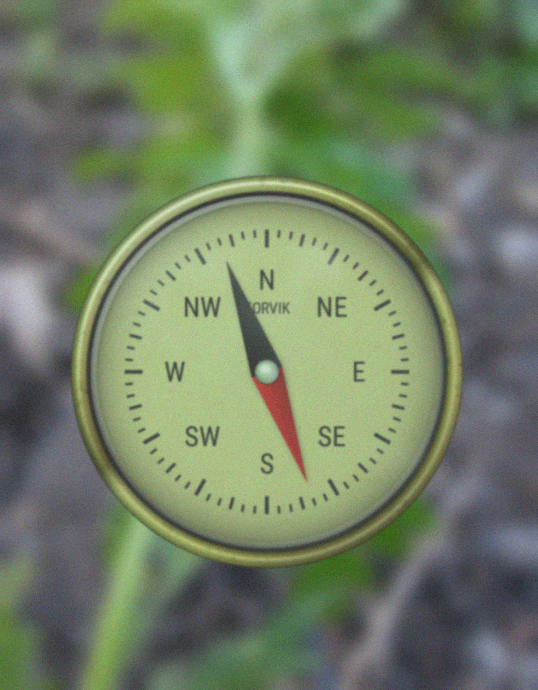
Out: value=160 unit=°
